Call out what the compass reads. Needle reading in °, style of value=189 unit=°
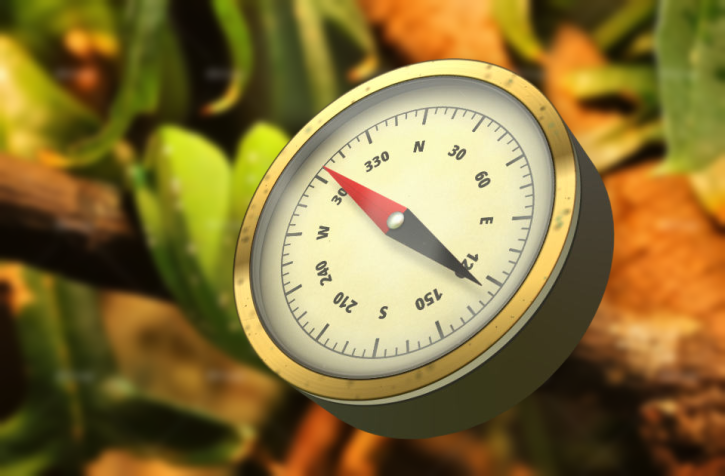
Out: value=305 unit=°
